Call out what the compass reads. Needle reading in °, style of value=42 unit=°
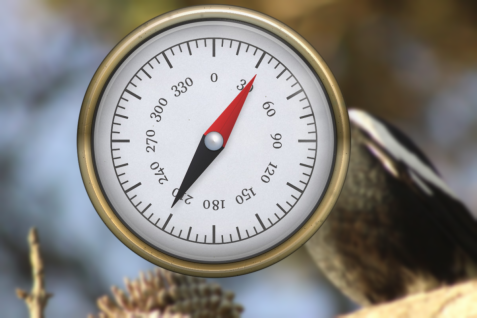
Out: value=32.5 unit=°
